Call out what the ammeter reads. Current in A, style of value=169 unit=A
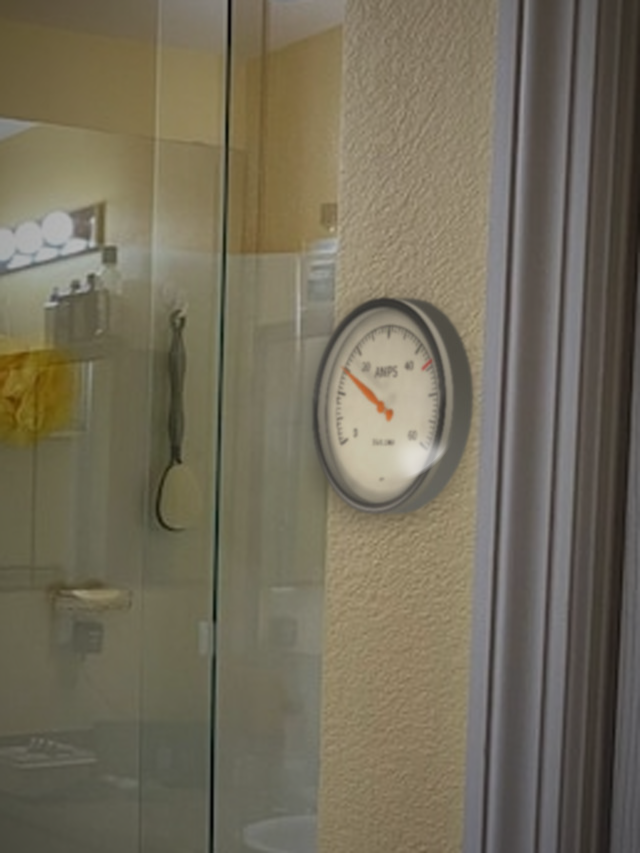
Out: value=15 unit=A
